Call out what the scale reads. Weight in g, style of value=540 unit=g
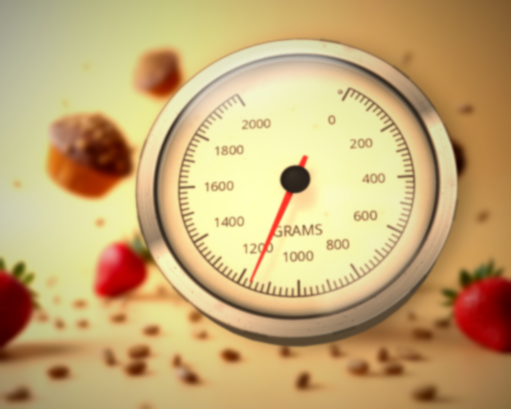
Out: value=1160 unit=g
